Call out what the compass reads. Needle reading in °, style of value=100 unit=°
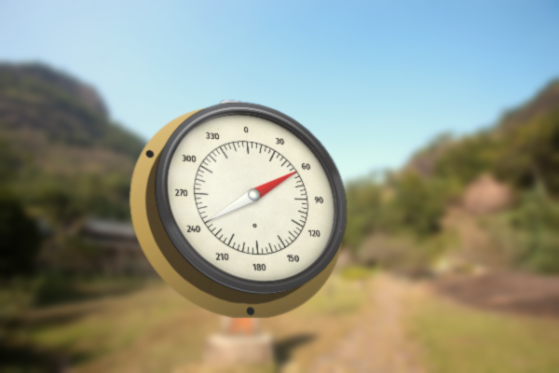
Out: value=60 unit=°
